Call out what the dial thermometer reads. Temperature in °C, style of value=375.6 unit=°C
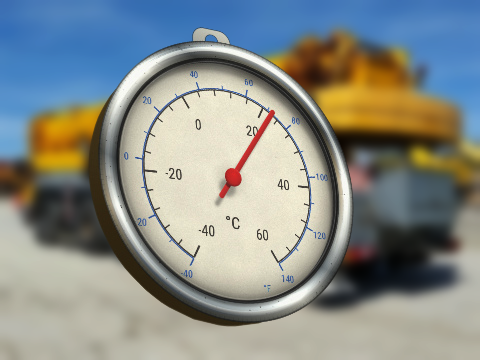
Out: value=22 unit=°C
